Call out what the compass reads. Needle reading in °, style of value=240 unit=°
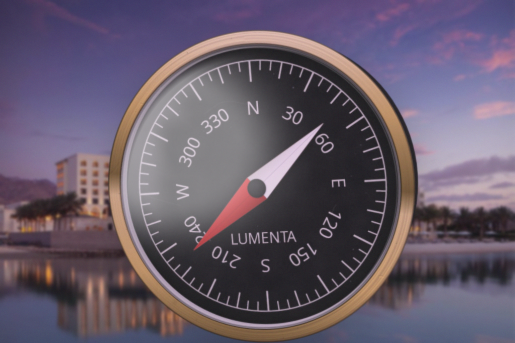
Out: value=230 unit=°
